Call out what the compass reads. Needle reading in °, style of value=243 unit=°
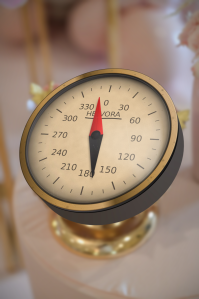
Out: value=350 unit=°
